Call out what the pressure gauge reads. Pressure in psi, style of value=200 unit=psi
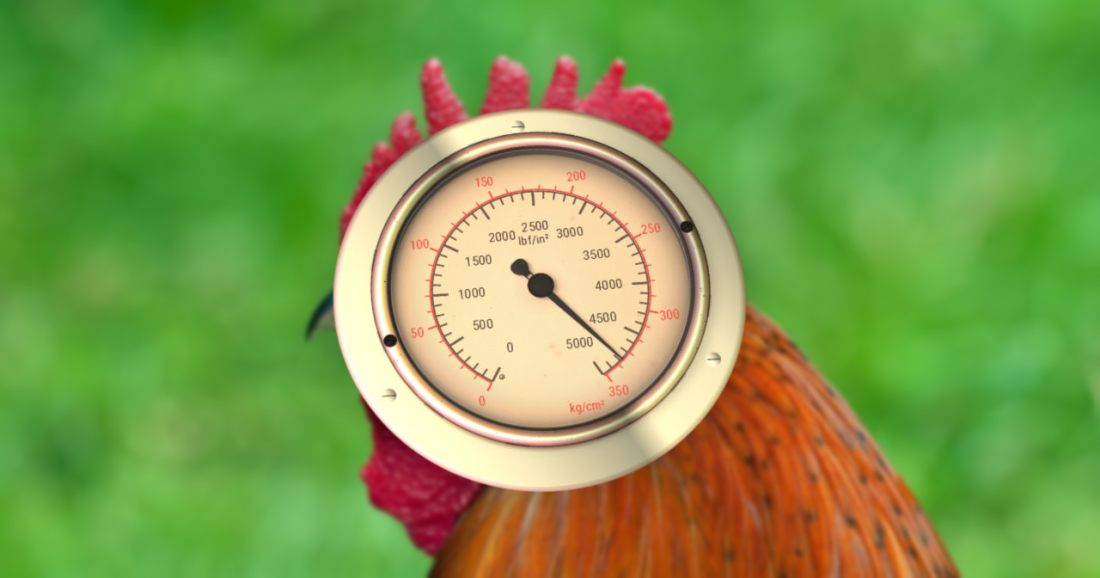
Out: value=4800 unit=psi
